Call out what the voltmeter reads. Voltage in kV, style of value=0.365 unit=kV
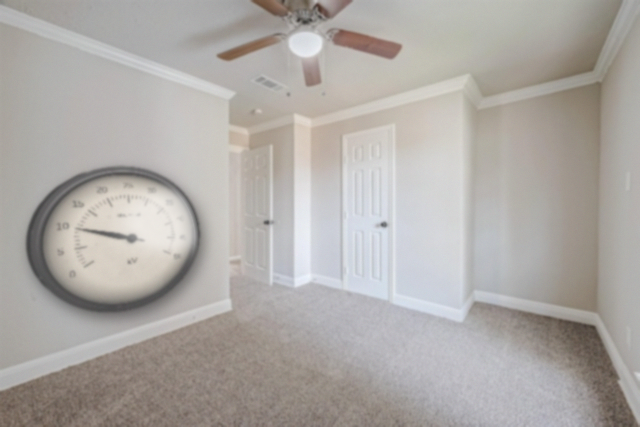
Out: value=10 unit=kV
